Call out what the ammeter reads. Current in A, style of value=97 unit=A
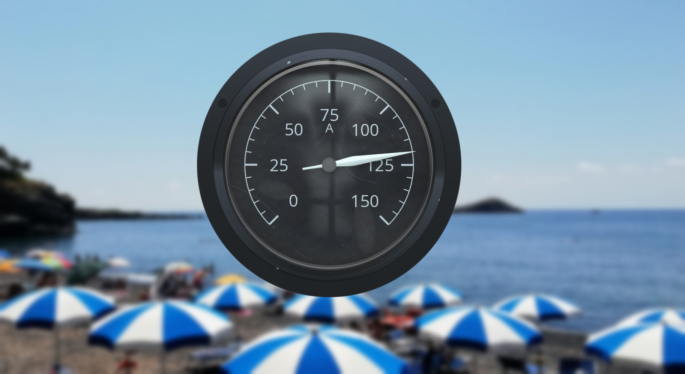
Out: value=120 unit=A
